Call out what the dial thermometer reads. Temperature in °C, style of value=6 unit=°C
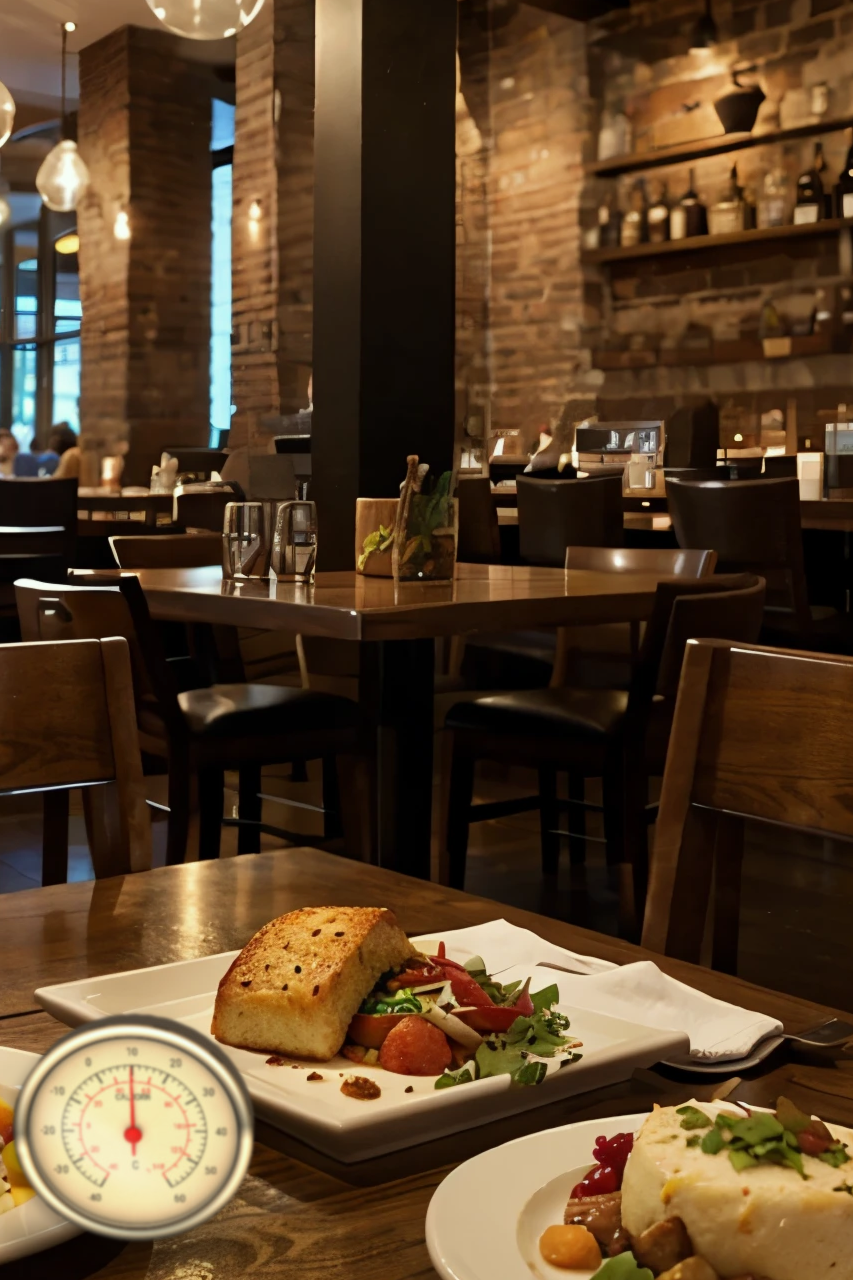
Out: value=10 unit=°C
